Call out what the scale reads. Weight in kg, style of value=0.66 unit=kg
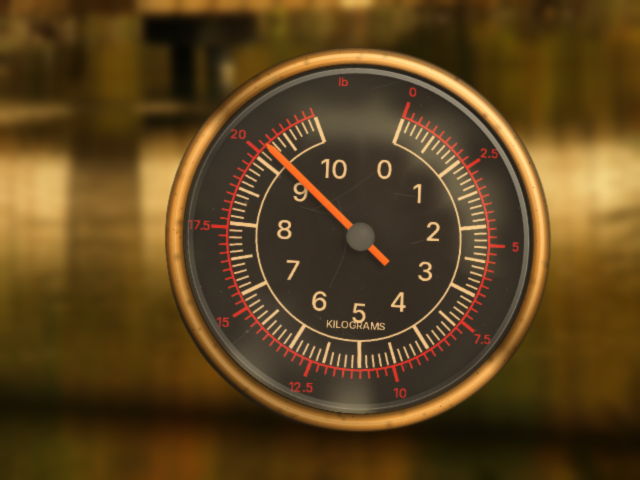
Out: value=9.2 unit=kg
